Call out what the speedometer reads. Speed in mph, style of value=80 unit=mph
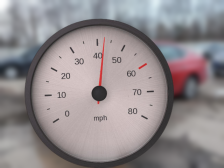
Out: value=42.5 unit=mph
